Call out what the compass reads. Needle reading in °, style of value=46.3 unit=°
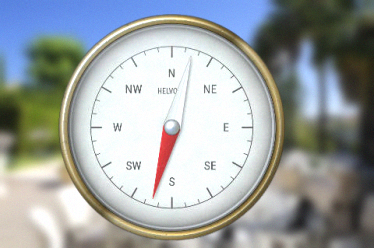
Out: value=195 unit=°
